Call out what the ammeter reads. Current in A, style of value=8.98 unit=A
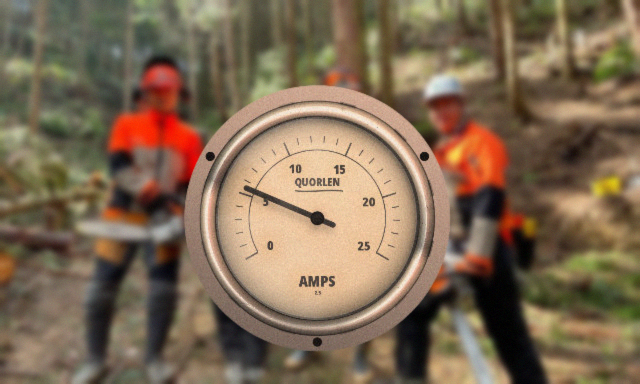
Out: value=5.5 unit=A
